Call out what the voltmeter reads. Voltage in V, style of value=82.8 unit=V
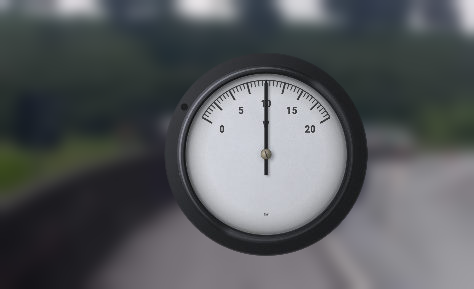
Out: value=10 unit=V
